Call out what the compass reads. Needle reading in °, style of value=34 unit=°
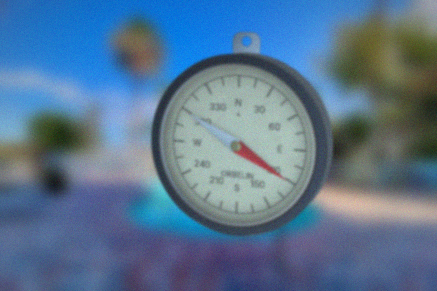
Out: value=120 unit=°
